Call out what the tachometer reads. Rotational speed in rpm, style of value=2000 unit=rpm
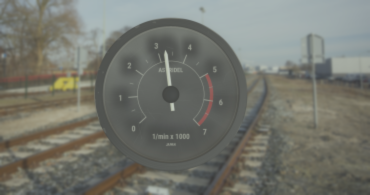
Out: value=3250 unit=rpm
